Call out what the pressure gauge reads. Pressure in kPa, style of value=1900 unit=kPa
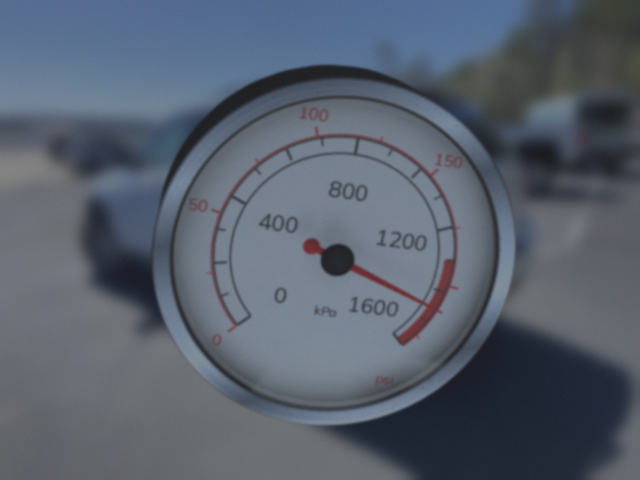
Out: value=1450 unit=kPa
